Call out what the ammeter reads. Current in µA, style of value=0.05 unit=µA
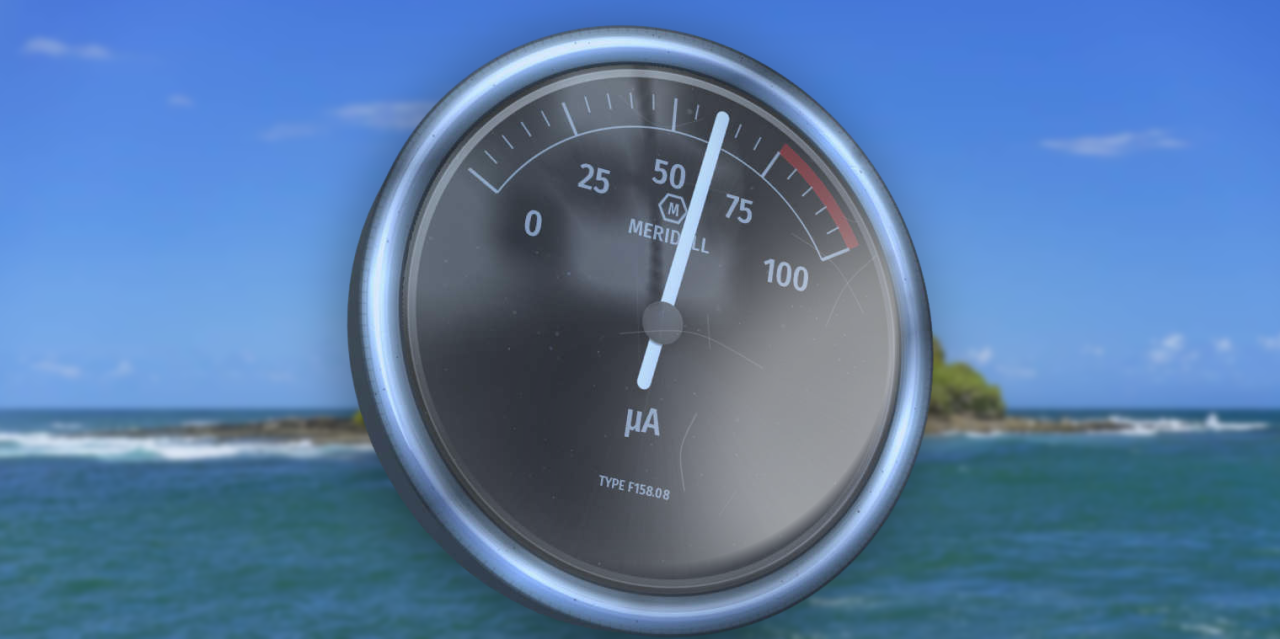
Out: value=60 unit=µA
